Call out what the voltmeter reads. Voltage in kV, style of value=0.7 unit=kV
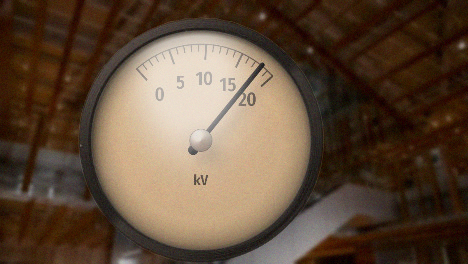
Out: value=18 unit=kV
